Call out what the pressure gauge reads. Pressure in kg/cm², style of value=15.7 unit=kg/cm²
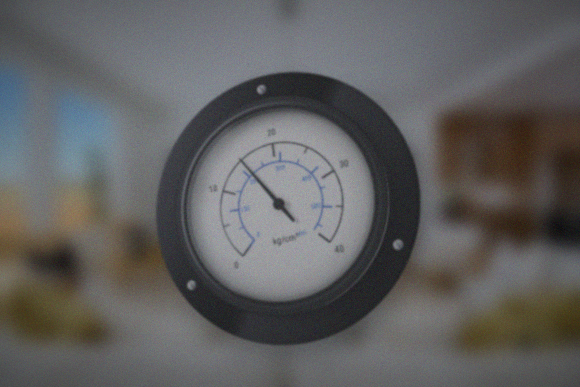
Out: value=15 unit=kg/cm²
